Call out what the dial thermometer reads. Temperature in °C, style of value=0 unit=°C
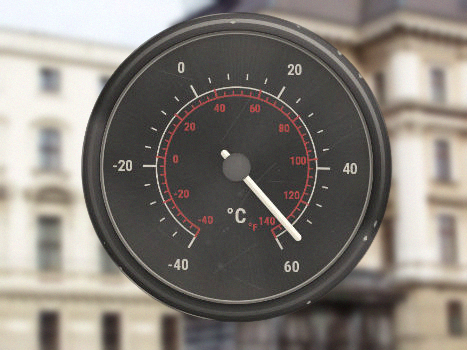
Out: value=56 unit=°C
